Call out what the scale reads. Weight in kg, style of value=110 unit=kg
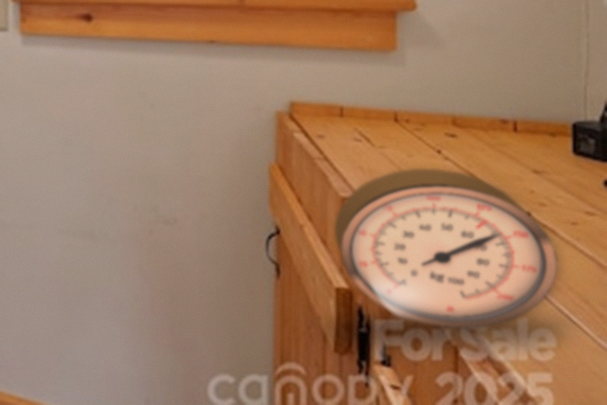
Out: value=65 unit=kg
